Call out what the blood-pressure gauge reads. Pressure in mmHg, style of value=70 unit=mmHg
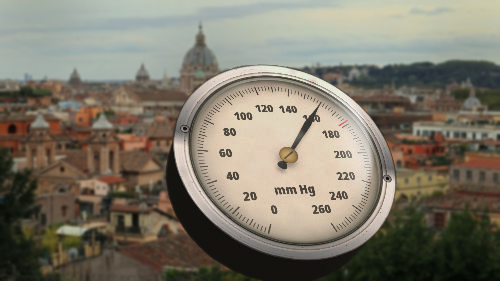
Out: value=160 unit=mmHg
